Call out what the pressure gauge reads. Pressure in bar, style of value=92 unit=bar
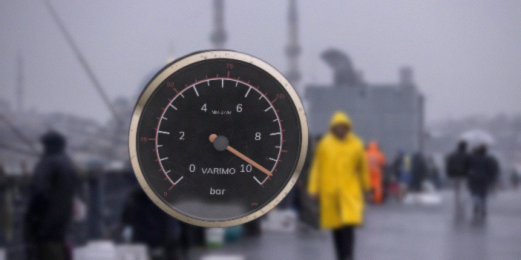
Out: value=9.5 unit=bar
